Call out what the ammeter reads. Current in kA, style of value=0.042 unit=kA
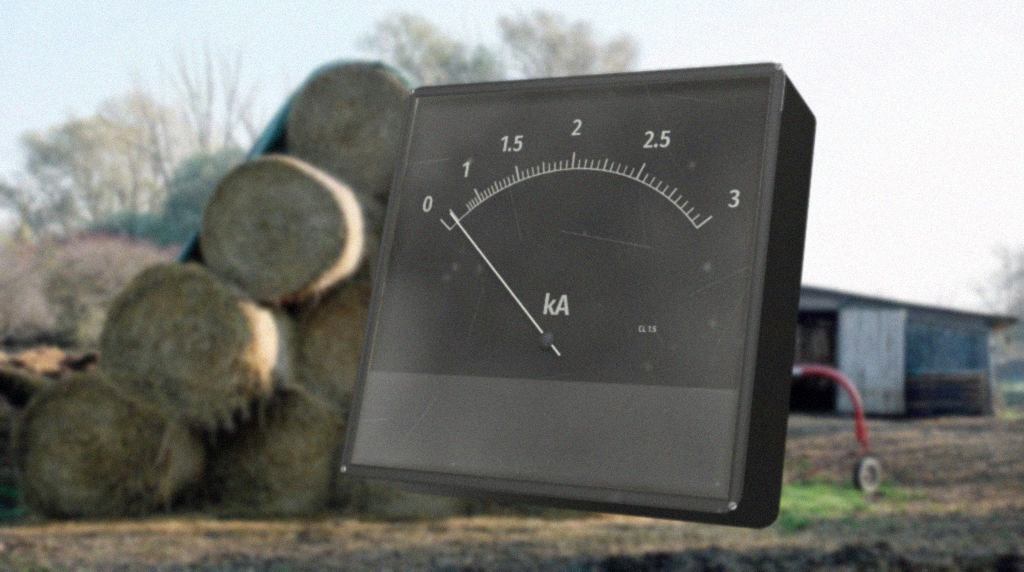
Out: value=0.5 unit=kA
